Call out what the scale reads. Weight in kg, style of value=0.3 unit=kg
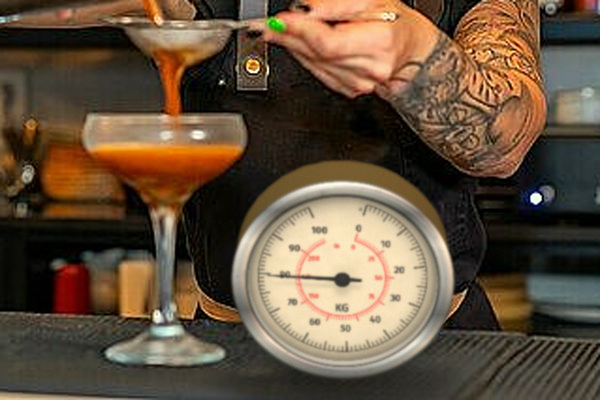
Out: value=80 unit=kg
